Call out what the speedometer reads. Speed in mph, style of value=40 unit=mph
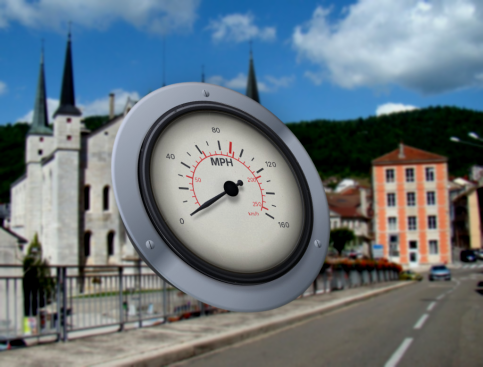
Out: value=0 unit=mph
